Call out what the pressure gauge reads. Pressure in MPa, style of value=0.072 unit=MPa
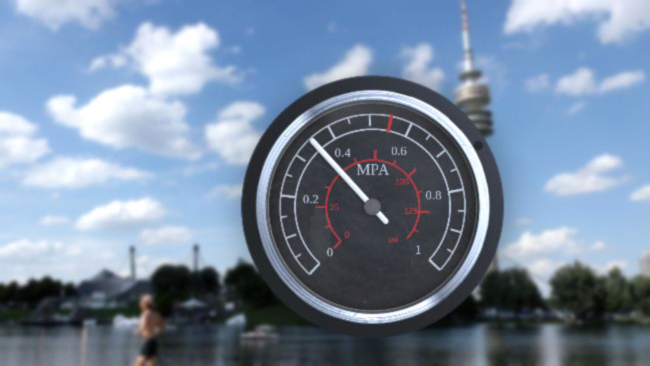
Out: value=0.35 unit=MPa
